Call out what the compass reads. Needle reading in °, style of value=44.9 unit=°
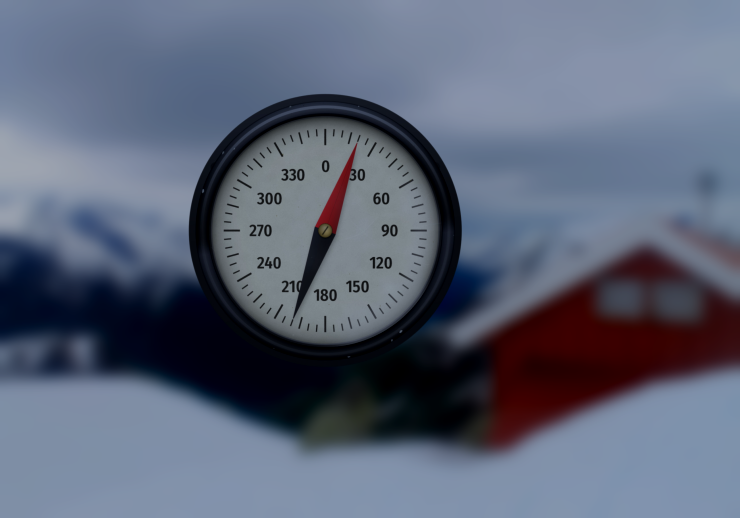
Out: value=20 unit=°
